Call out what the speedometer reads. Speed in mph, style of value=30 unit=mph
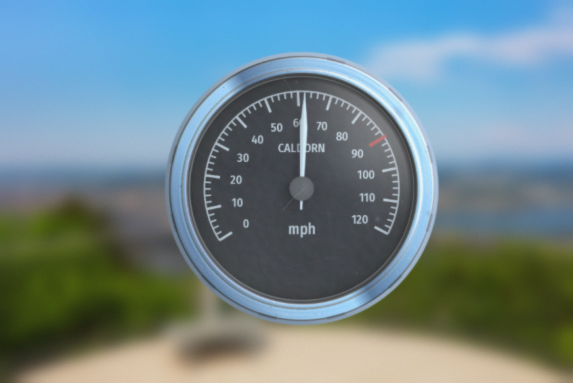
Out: value=62 unit=mph
